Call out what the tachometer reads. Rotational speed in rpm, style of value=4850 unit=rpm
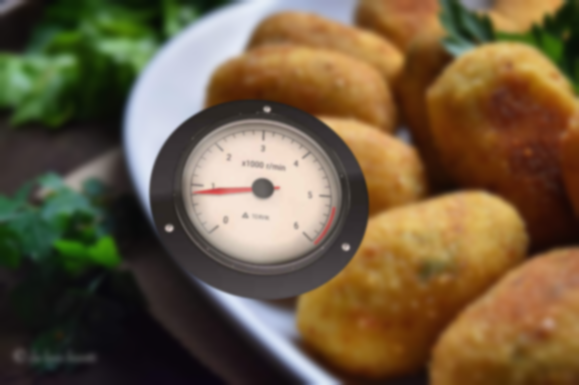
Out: value=800 unit=rpm
